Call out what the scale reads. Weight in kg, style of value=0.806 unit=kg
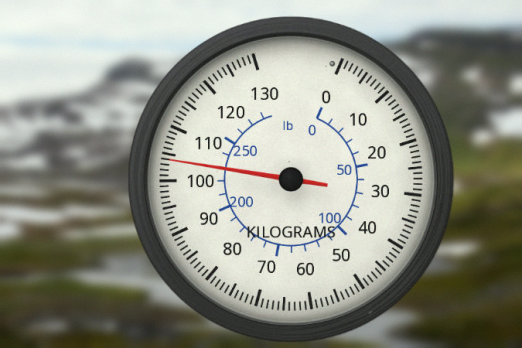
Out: value=104 unit=kg
